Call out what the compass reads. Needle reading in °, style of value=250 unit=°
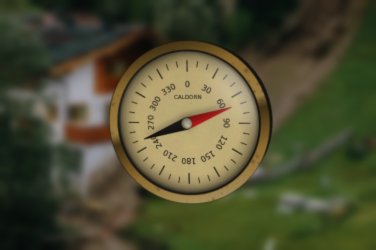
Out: value=70 unit=°
